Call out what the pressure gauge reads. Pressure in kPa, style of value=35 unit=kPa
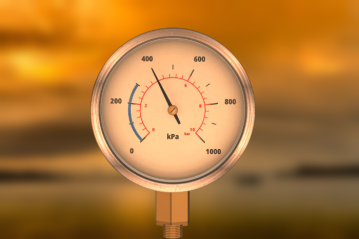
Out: value=400 unit=kPa
